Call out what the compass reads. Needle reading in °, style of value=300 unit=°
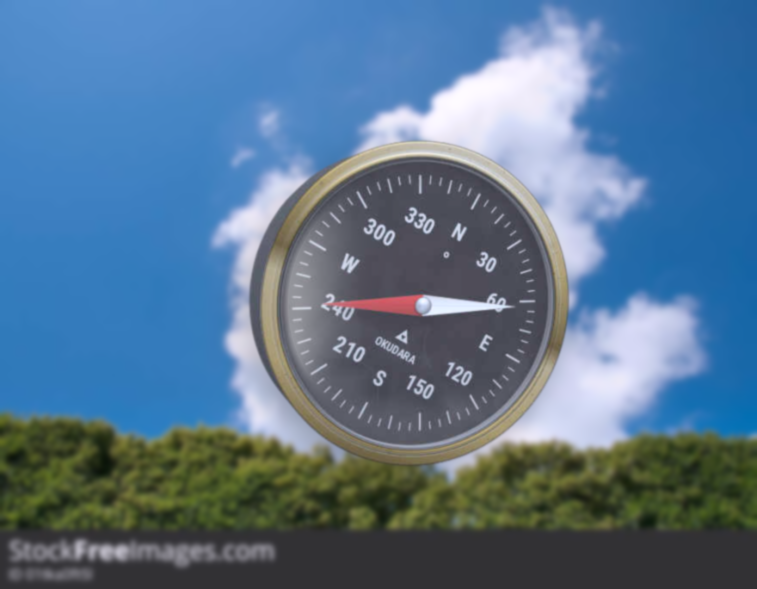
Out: value=242.5 unit=°
